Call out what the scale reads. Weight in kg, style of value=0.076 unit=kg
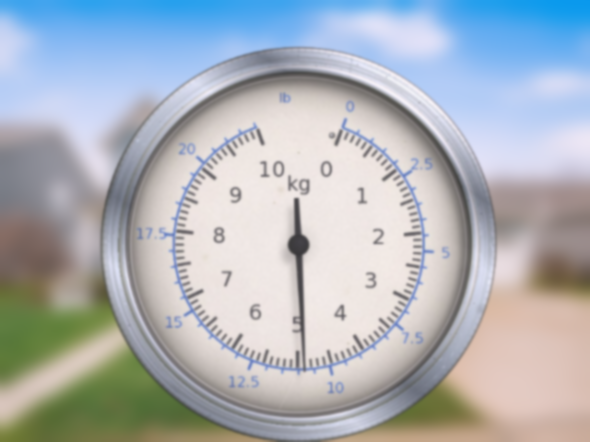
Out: value=4.9 unit=kg
